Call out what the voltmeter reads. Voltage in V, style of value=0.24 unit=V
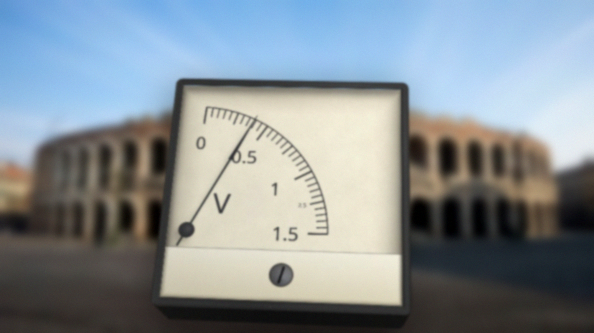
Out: value=0.4 unit=V
